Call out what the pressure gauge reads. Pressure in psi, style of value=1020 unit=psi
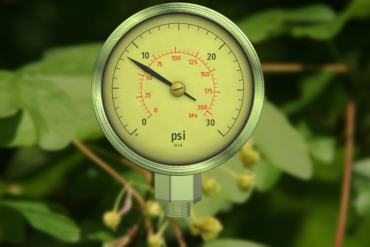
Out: value=8.5 unit=psi
